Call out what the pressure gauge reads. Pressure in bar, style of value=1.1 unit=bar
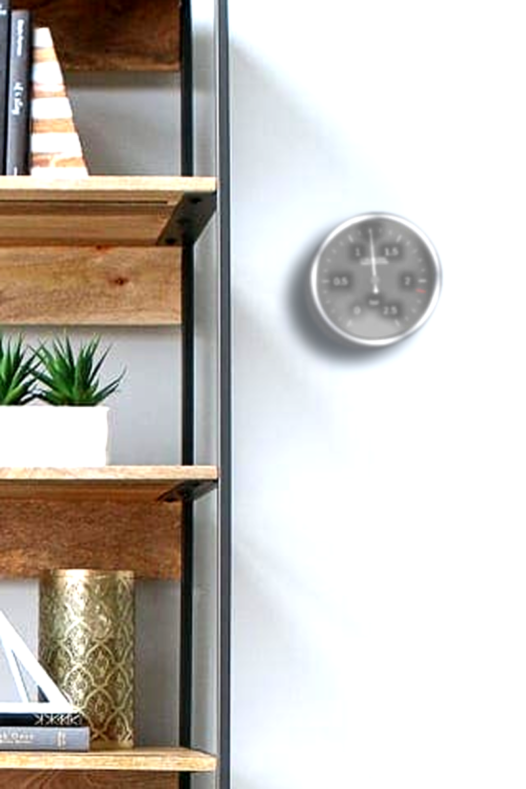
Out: value=1.2 unit=bar
